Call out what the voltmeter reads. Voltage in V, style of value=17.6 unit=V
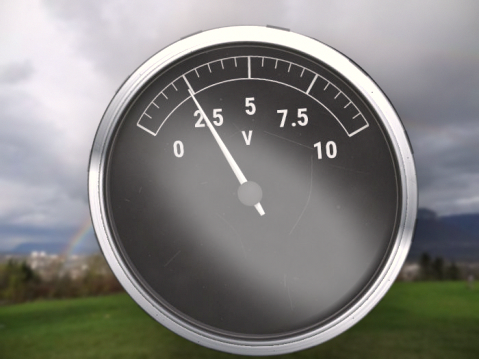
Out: value=2.5 unit=V
